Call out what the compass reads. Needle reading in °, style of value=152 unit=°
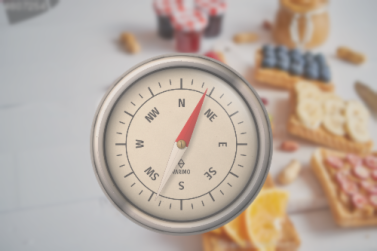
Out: value=25 unit=°
